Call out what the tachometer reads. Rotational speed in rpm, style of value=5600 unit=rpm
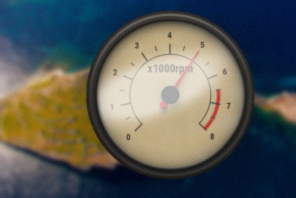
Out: value=5000 unit=rpm
